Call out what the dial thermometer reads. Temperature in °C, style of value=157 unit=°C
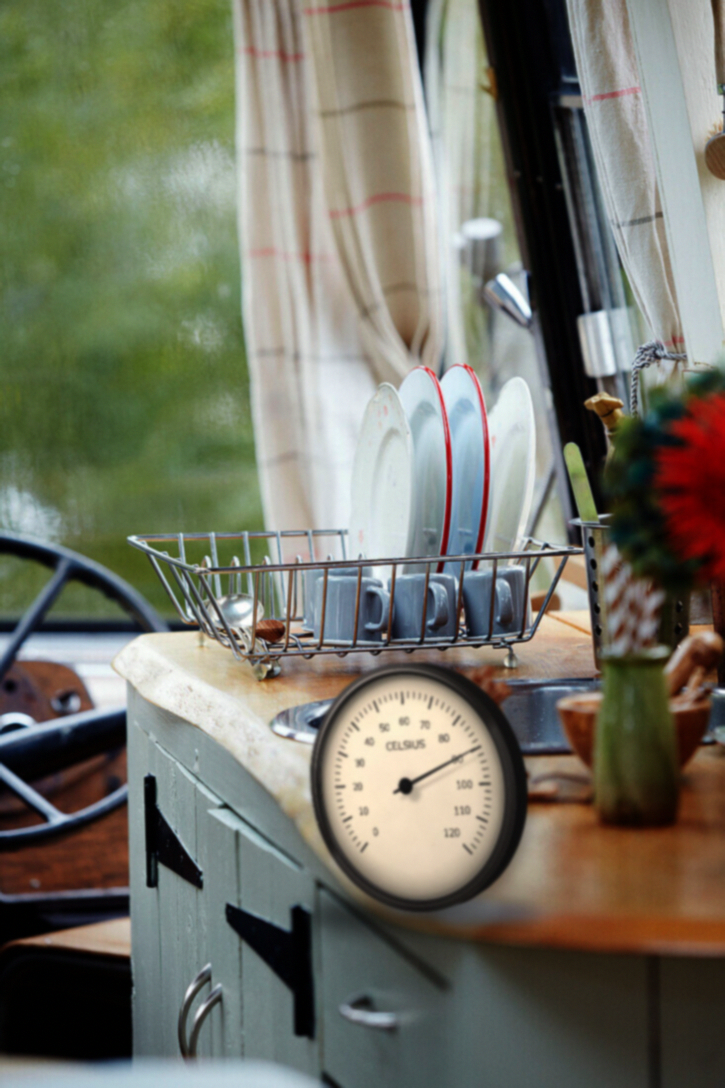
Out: value=90 unit=°C
